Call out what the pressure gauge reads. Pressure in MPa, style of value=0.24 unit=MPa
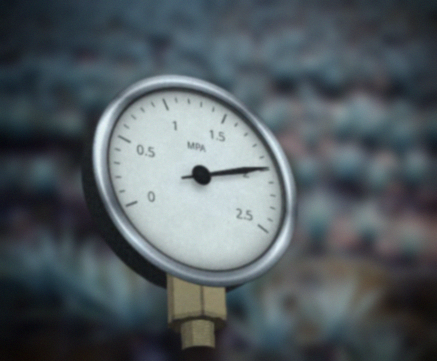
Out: value=2 unit=MPa
